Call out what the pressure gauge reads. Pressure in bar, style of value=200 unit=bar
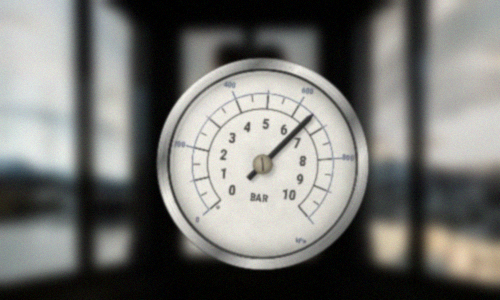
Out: value=6.5 unit=bar
